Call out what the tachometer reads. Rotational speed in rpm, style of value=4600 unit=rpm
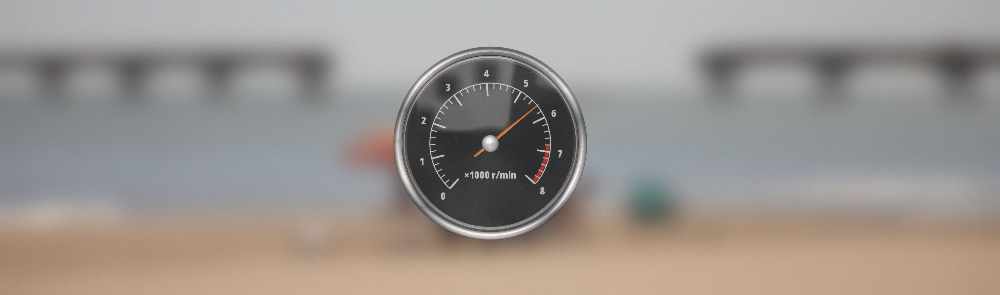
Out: value=5600 unit=rpm
